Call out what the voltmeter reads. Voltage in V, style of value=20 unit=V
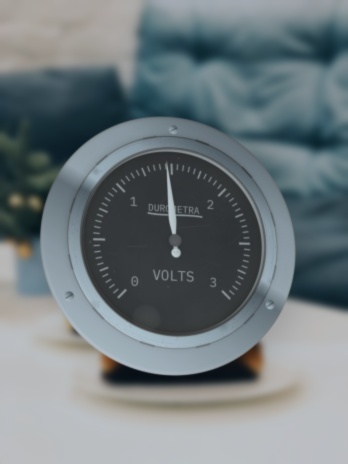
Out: value=1.45 unit=V
